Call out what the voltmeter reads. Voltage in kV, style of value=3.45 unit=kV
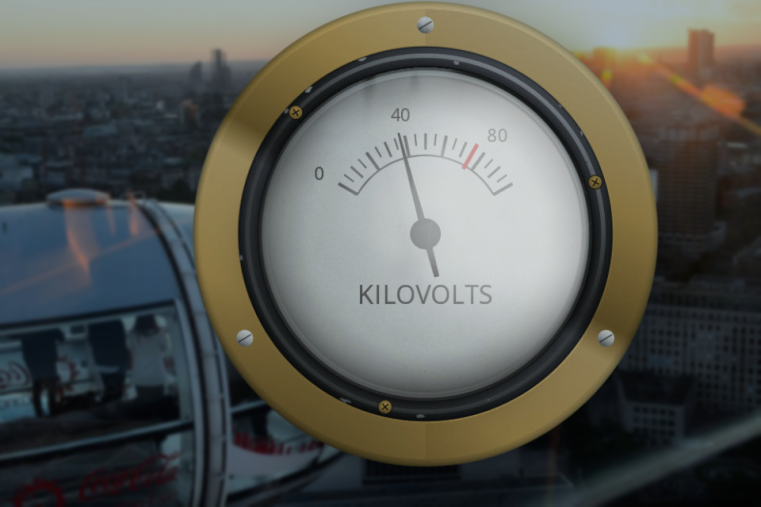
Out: value=37.5 unit=kV
